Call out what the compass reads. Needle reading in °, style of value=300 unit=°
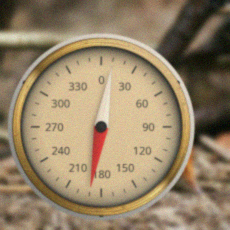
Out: value=190 unit=°
